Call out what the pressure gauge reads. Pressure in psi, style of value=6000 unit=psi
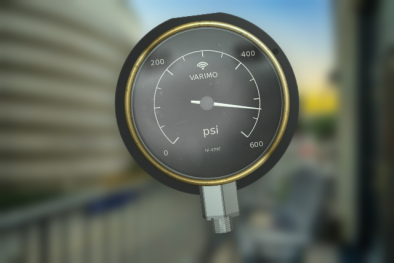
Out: value=525 unit=psi
